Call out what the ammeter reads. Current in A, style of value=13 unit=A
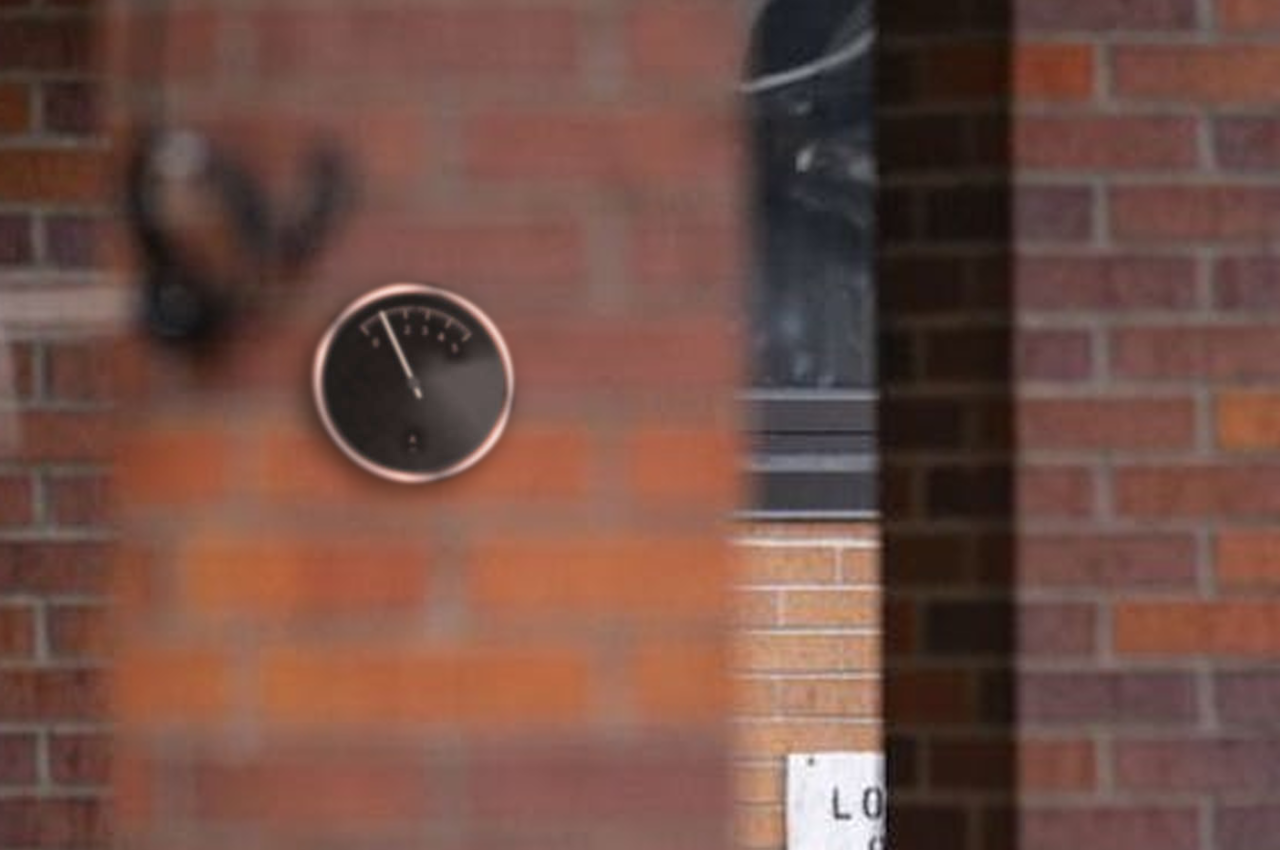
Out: value=1 unit=A
